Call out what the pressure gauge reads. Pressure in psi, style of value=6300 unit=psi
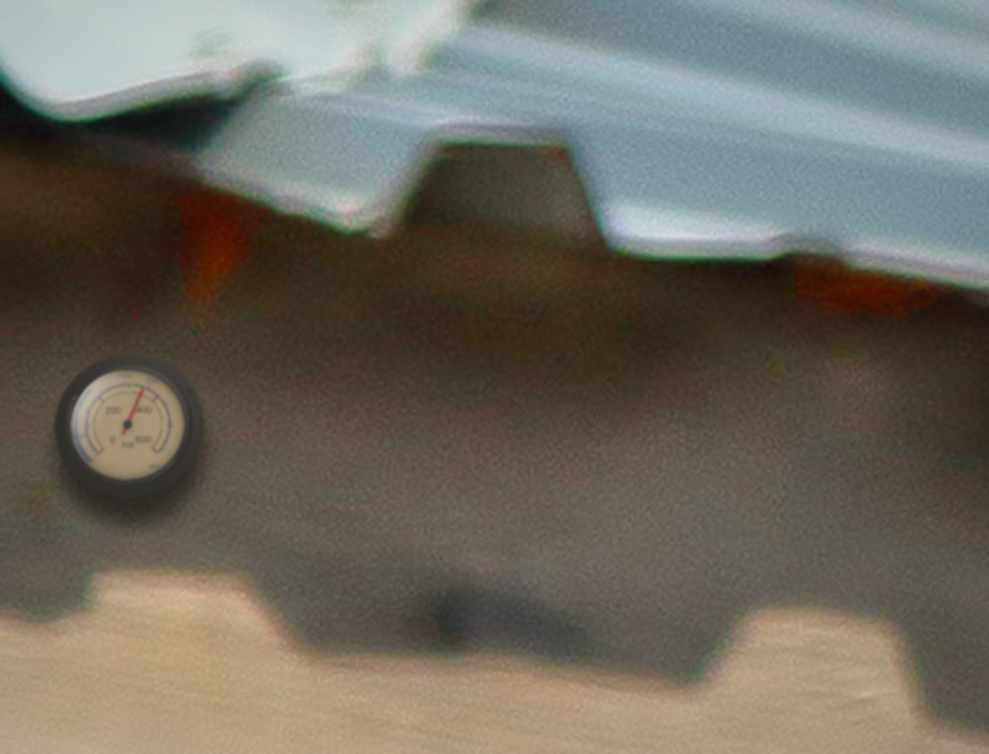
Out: value=350 unit=psi
